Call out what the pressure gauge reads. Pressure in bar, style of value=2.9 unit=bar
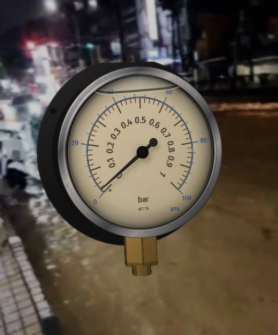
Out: value=0.02 unit=bar
